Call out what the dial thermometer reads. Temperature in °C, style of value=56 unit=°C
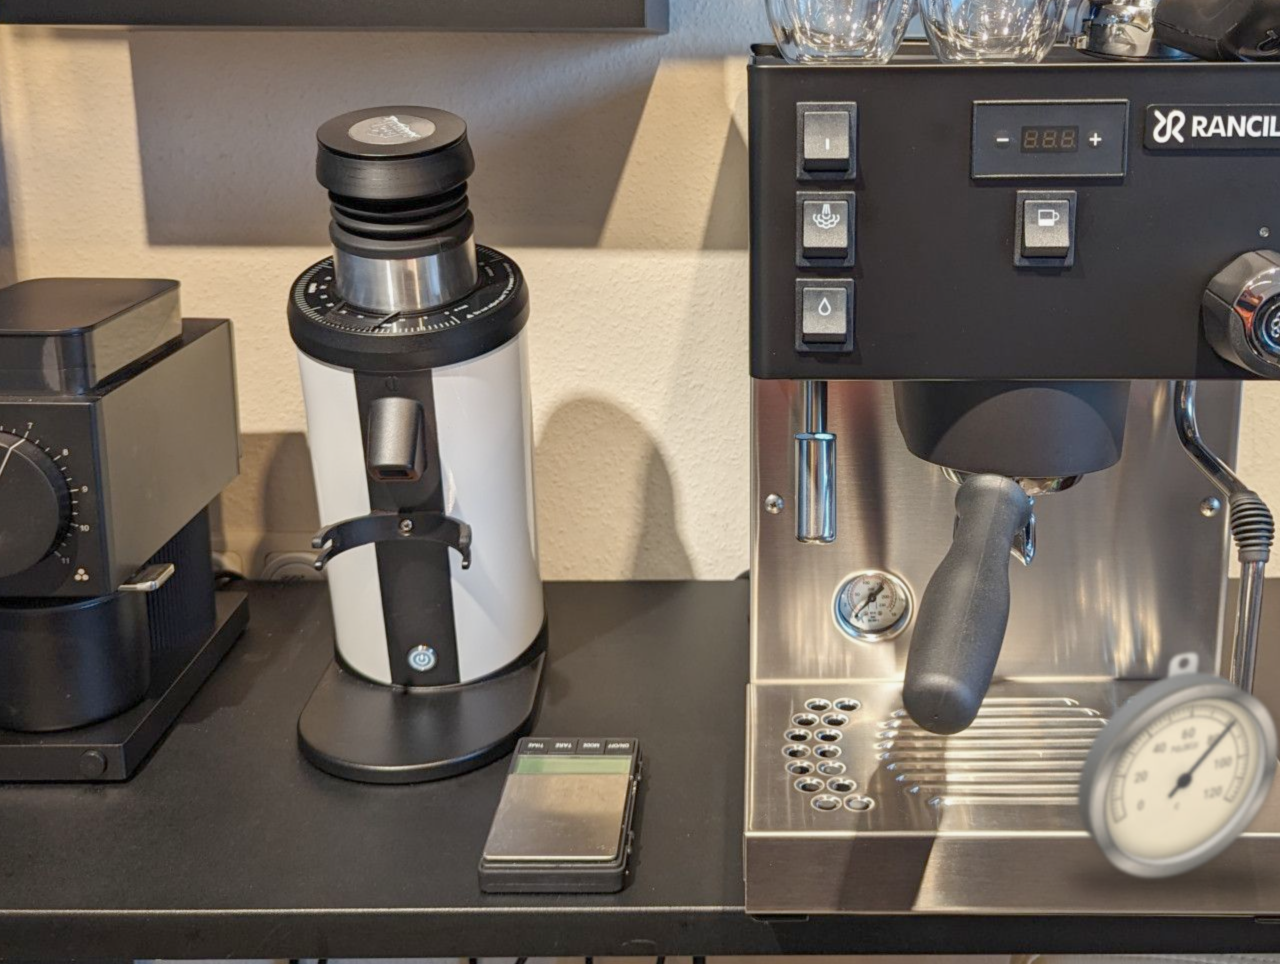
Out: value=80 unit=°C
